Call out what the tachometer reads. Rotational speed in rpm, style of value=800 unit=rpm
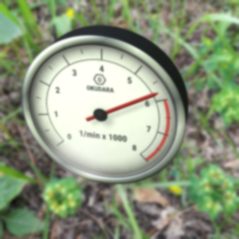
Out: value=5750 unit=rpm
